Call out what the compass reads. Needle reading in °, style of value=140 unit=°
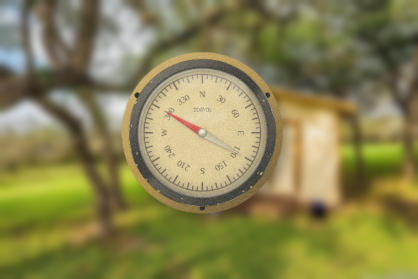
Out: value=300 unit=°
